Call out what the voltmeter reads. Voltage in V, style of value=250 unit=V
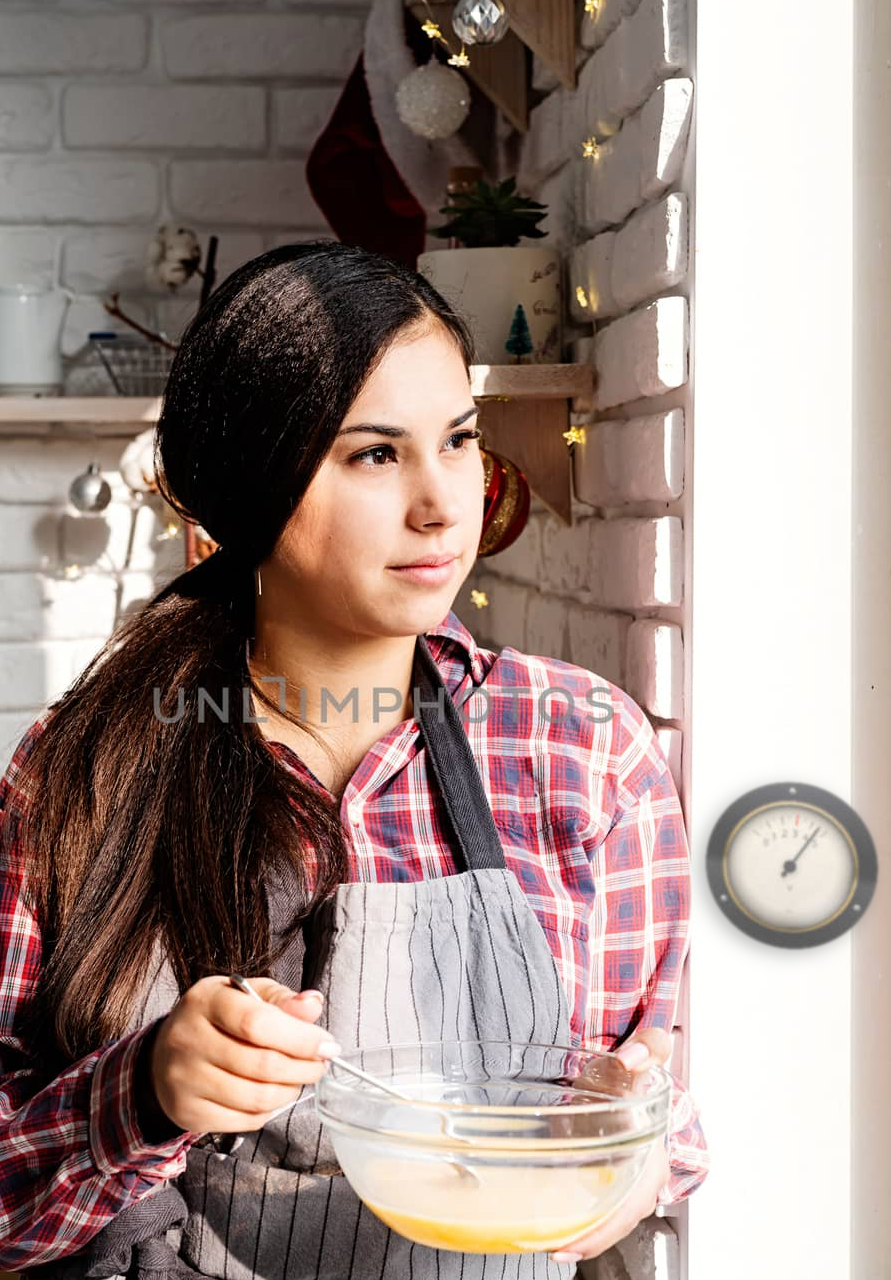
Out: value=4.5 unit=V
